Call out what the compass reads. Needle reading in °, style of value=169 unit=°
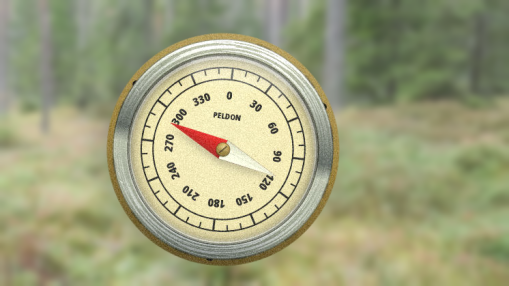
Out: value=290 unit=°
